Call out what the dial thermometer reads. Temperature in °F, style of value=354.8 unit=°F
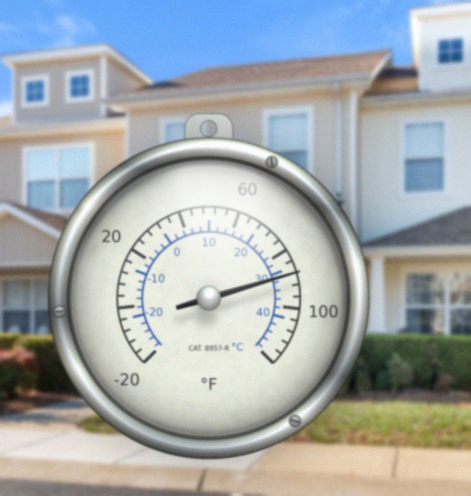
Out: value=88 unit=°F
